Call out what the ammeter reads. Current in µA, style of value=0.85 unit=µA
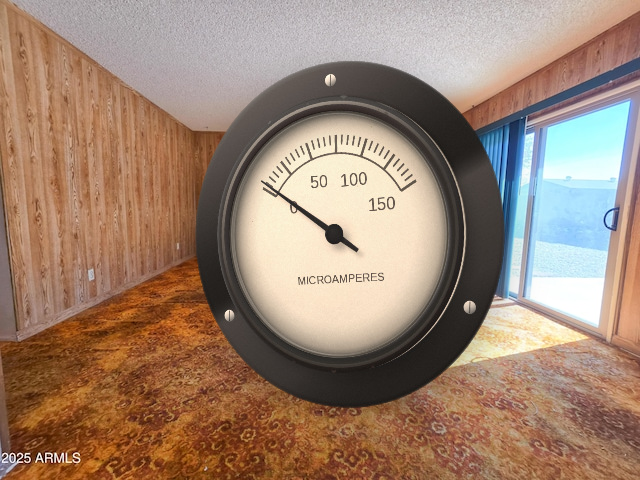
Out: value=5 unit=µA
